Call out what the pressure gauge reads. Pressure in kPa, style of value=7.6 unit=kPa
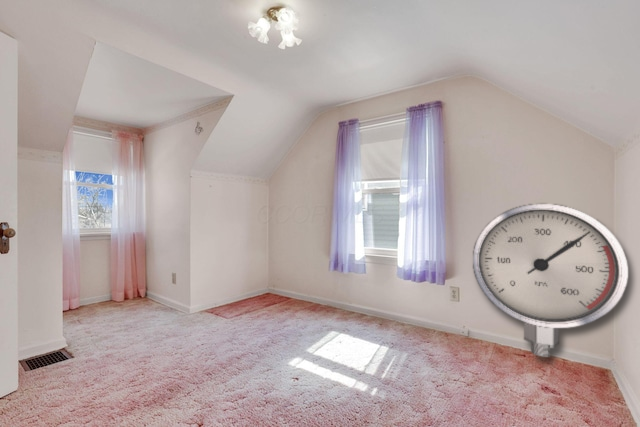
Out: value=400 unit=kPa
